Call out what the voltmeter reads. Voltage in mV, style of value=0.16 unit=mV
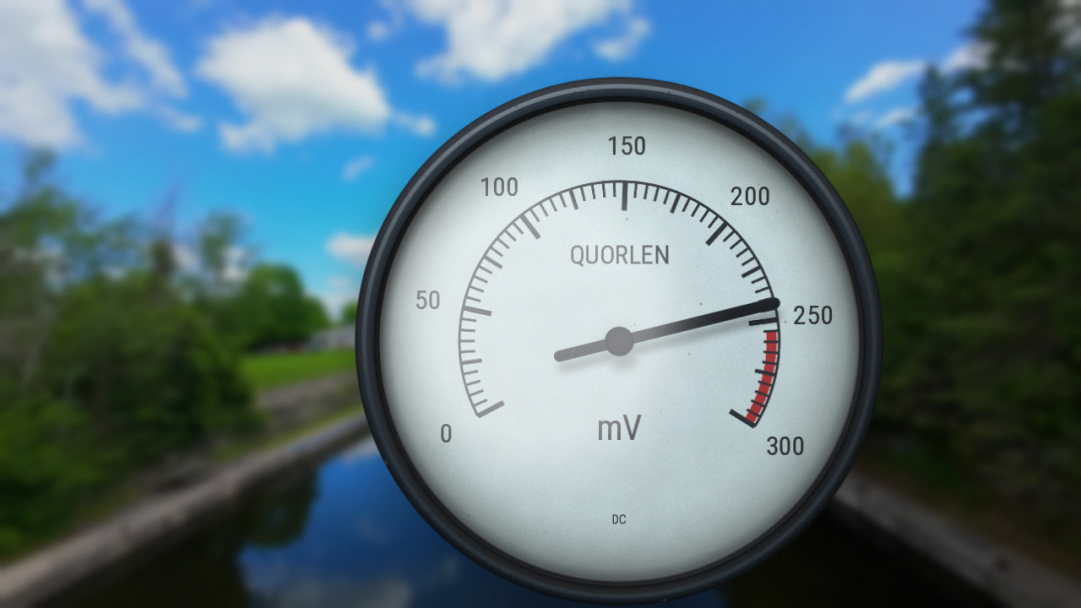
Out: value=242.5 unit=mV
